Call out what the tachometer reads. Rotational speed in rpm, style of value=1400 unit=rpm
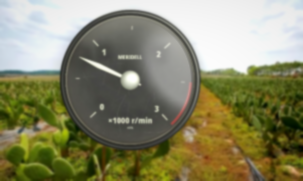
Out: value=750 unit=rpm
